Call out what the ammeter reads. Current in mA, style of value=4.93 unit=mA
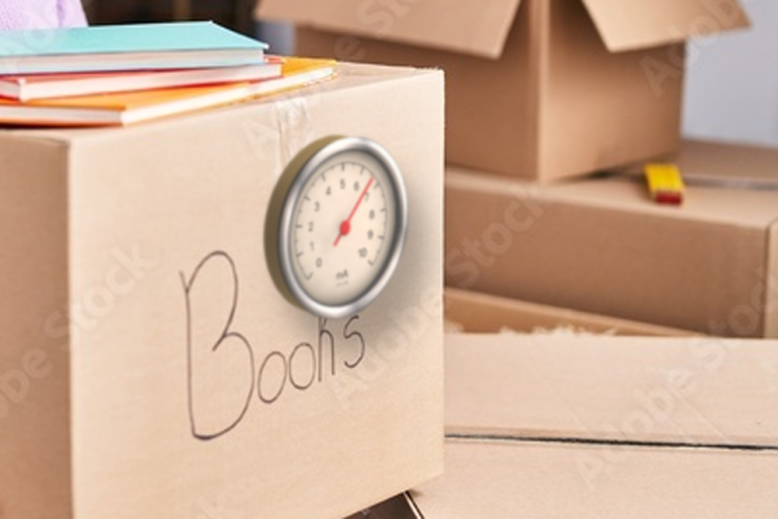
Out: value=6.5 unit=mA
